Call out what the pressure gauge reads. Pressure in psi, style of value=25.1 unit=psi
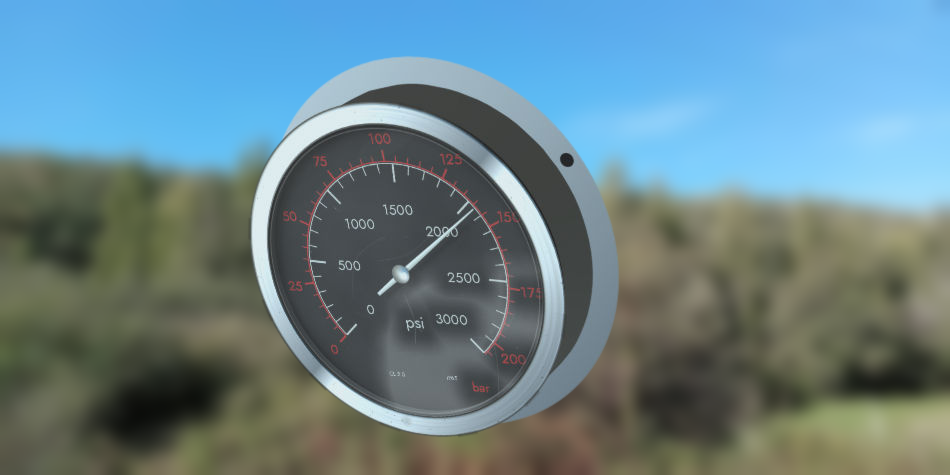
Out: value=2050 unit=psi
